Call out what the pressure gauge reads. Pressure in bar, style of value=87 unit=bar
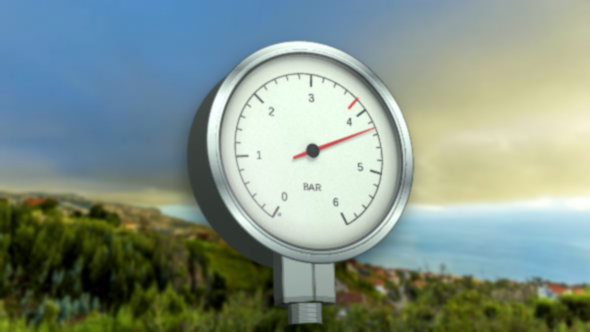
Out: value=4.3 unit=bar
